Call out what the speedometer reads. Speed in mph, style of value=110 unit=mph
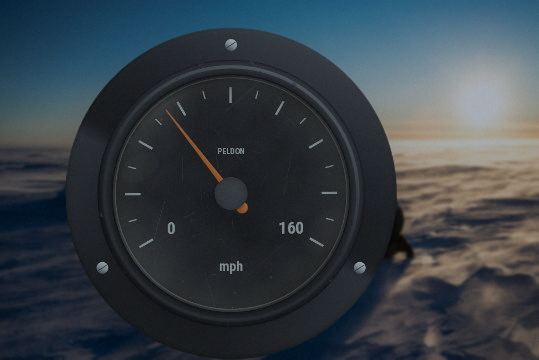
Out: value=55 unit=mph
